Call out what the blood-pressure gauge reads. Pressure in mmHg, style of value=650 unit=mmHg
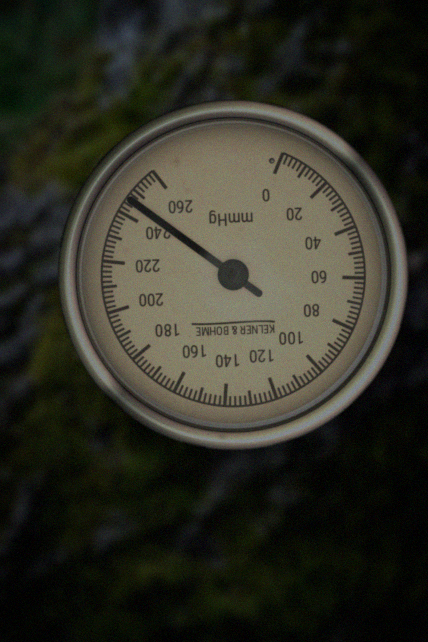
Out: value=246 unit=mmHg
